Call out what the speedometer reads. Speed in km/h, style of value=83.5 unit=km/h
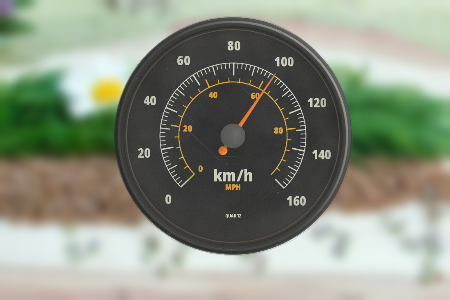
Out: value=100 unit=km/h
